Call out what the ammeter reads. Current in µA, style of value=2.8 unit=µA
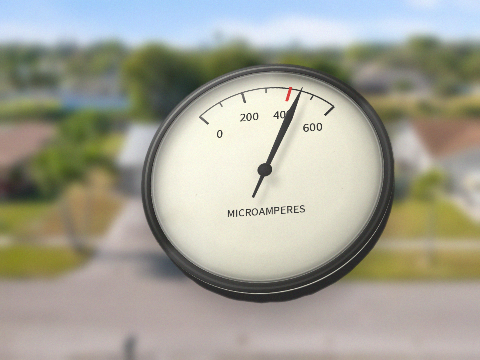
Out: value=450 unit=µA
